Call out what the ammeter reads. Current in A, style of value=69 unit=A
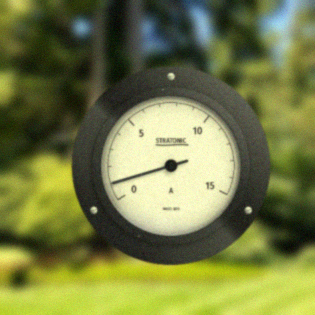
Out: value=1 unit=A
